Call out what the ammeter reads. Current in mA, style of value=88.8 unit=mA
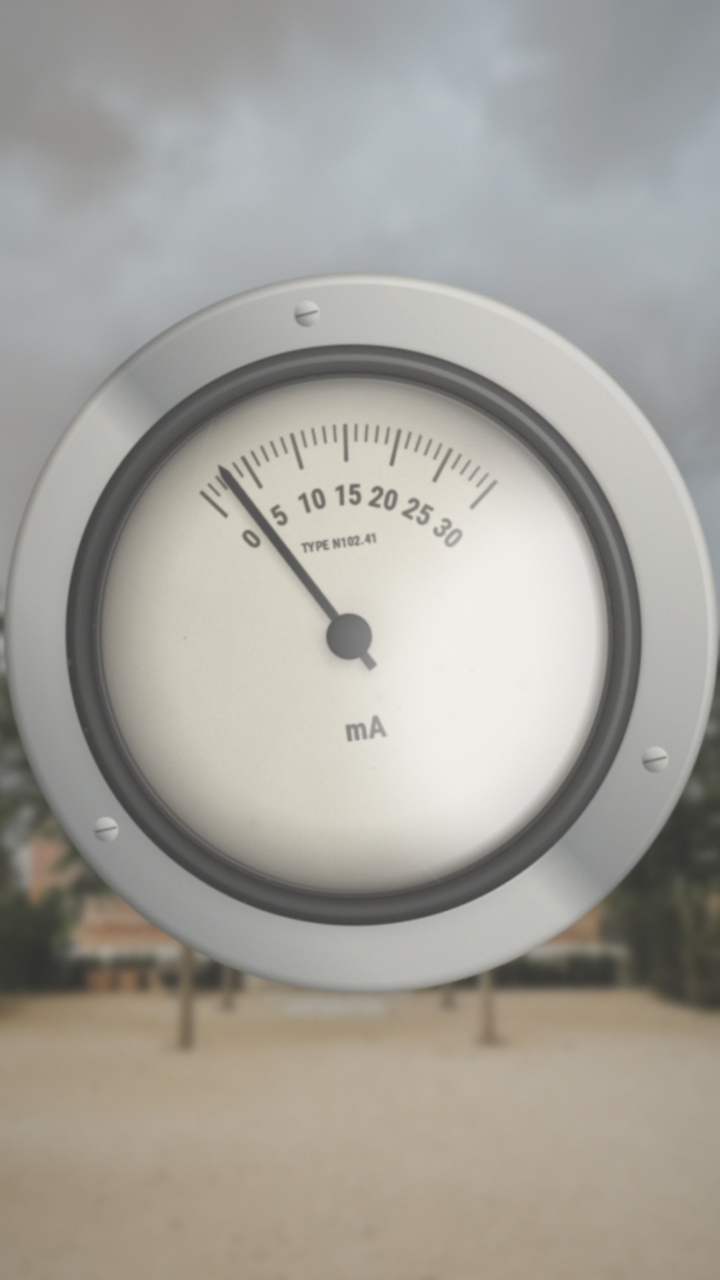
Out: value=3 unit=mA
